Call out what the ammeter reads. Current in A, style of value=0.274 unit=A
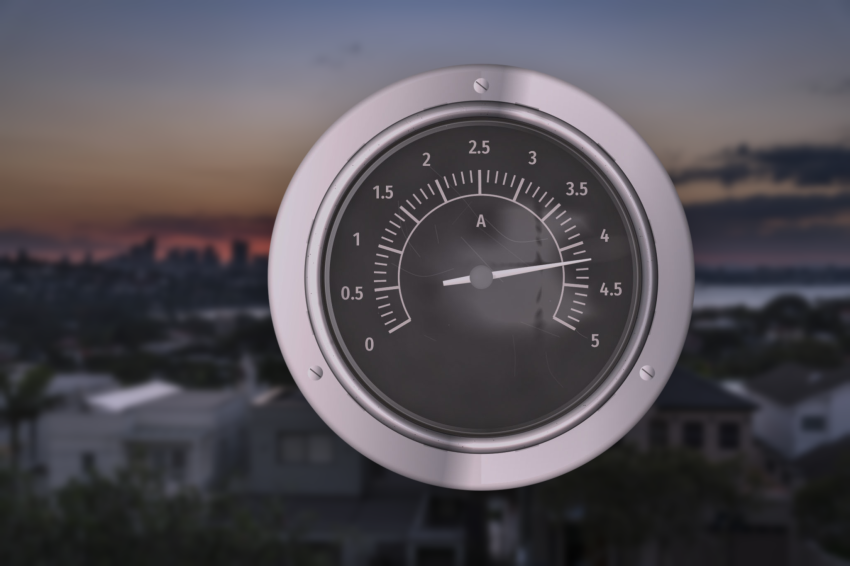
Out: value=4.2 unit=A
